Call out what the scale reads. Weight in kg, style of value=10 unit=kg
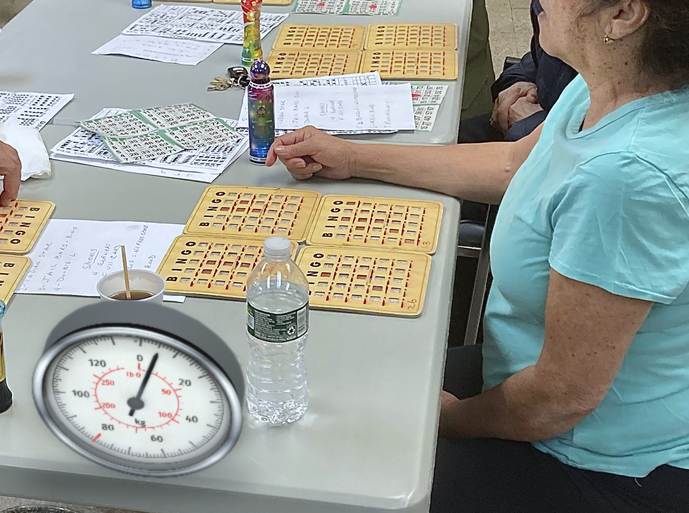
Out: value=5 unit=kg
